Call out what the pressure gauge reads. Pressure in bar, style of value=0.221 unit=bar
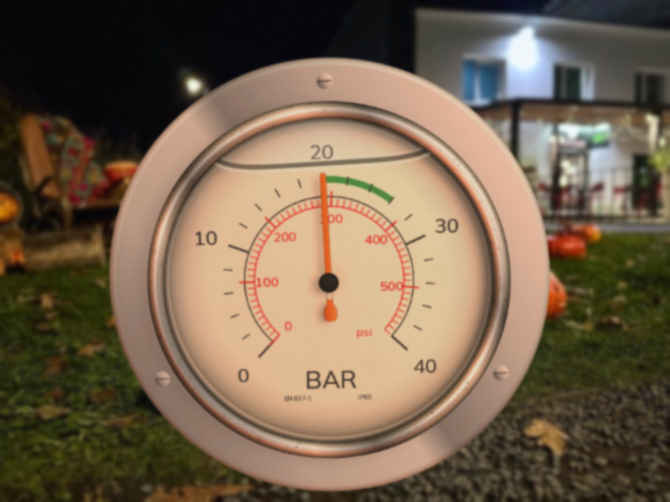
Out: value=20 unit=bar
